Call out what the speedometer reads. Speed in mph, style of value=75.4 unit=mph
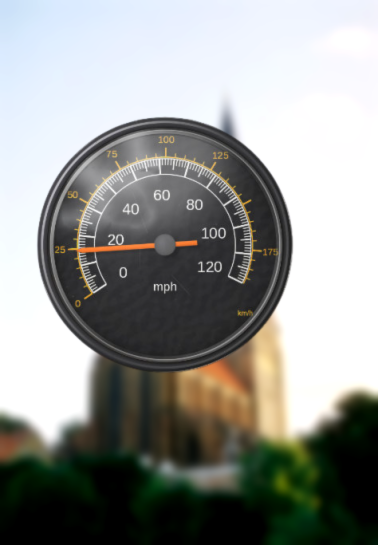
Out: value=15 unit=mph
